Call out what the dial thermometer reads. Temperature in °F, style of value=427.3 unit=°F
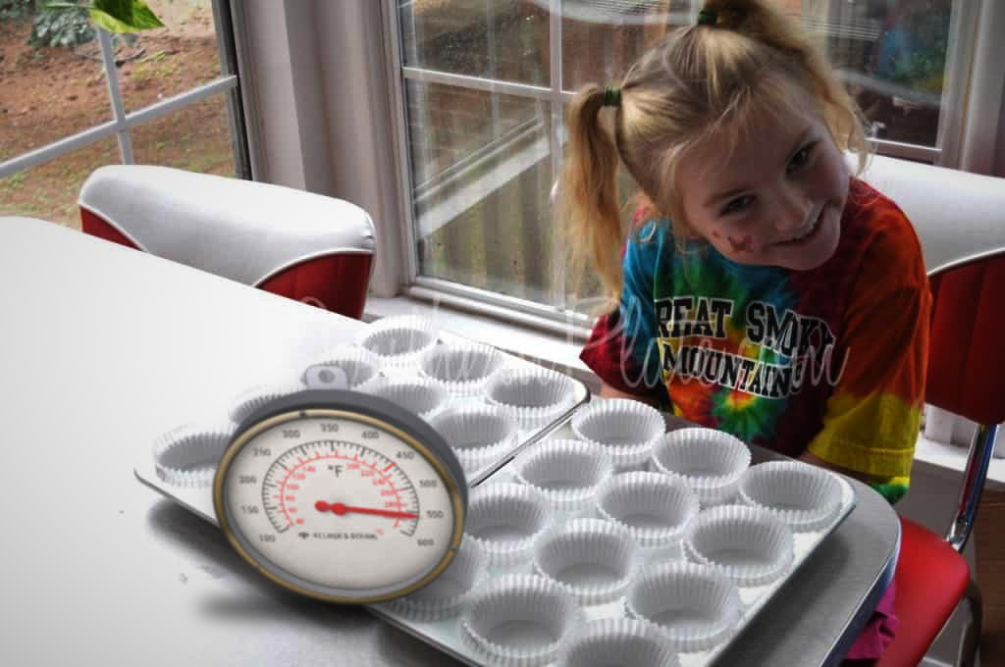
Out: value=550 unit=°F
